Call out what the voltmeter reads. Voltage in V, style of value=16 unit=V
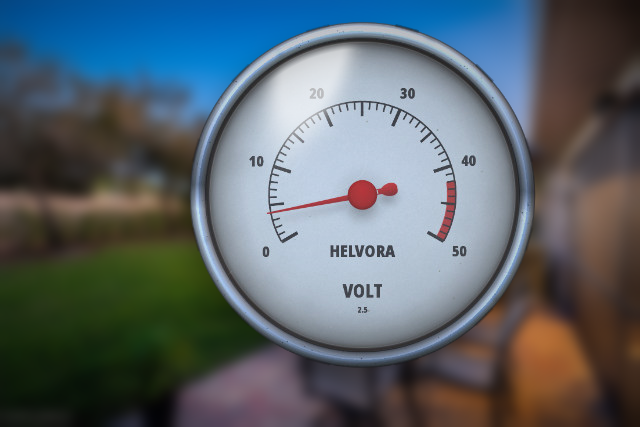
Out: value=4 unit=V
